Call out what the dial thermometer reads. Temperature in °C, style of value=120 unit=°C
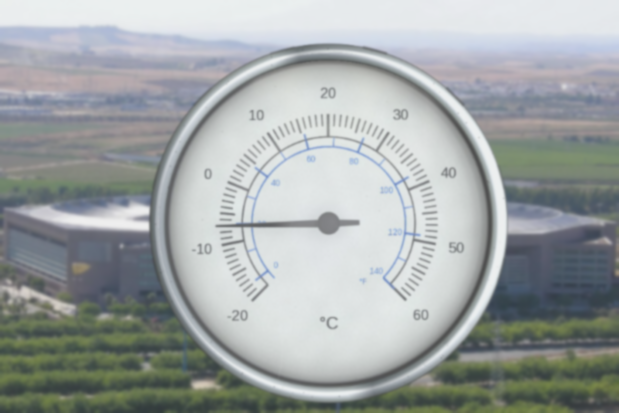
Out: value=-7 unit=°C
